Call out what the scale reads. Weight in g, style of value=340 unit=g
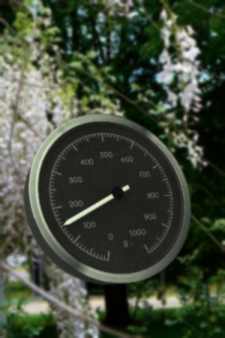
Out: value=150 unit=g
